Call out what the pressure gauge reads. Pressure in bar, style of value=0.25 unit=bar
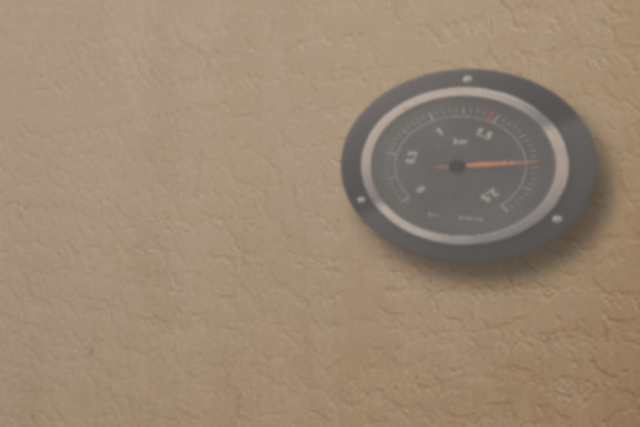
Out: value=2 unit=bar
